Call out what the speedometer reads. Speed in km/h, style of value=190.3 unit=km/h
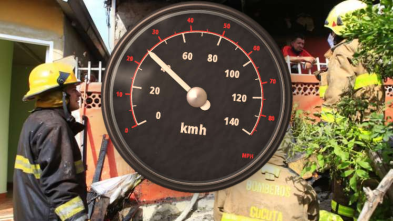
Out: value=40 unit=km/h
